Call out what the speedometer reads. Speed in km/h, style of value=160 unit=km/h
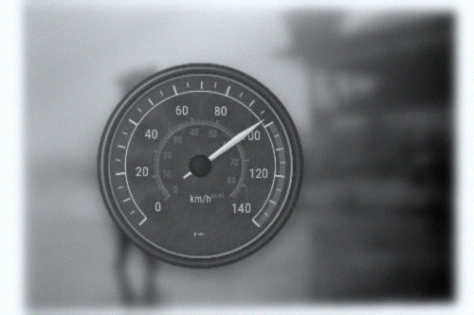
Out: value=97.5 unit=km/h
